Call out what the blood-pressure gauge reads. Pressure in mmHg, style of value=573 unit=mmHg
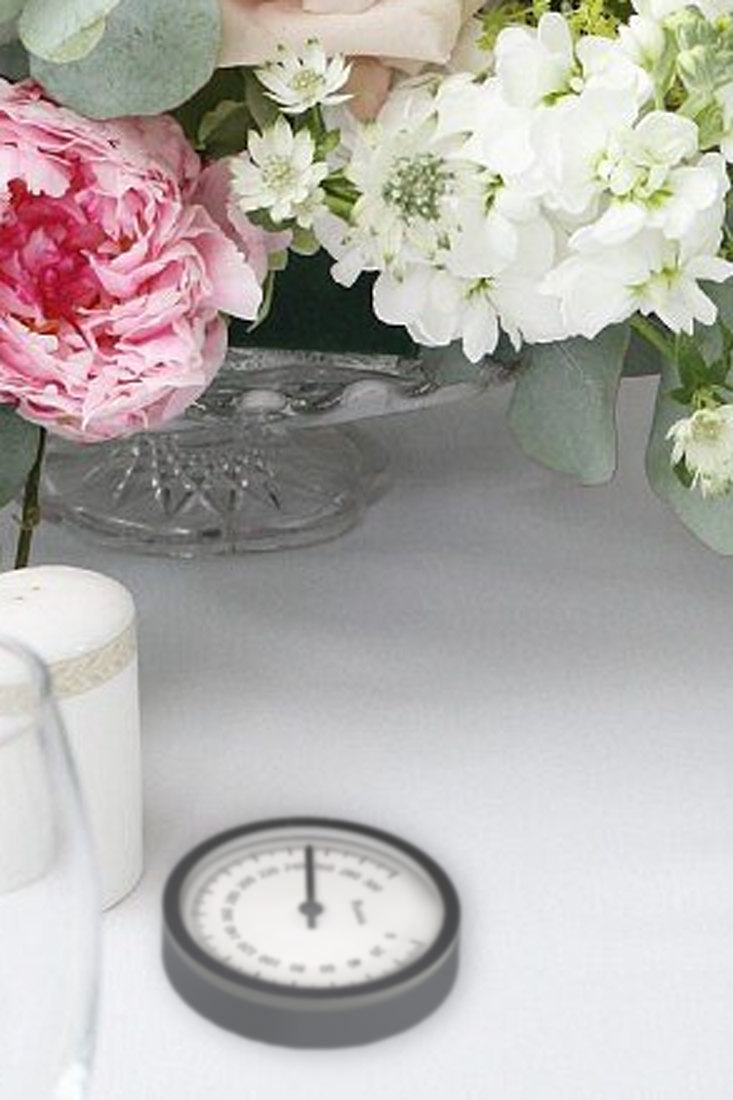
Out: value=250 unit=mmHg
